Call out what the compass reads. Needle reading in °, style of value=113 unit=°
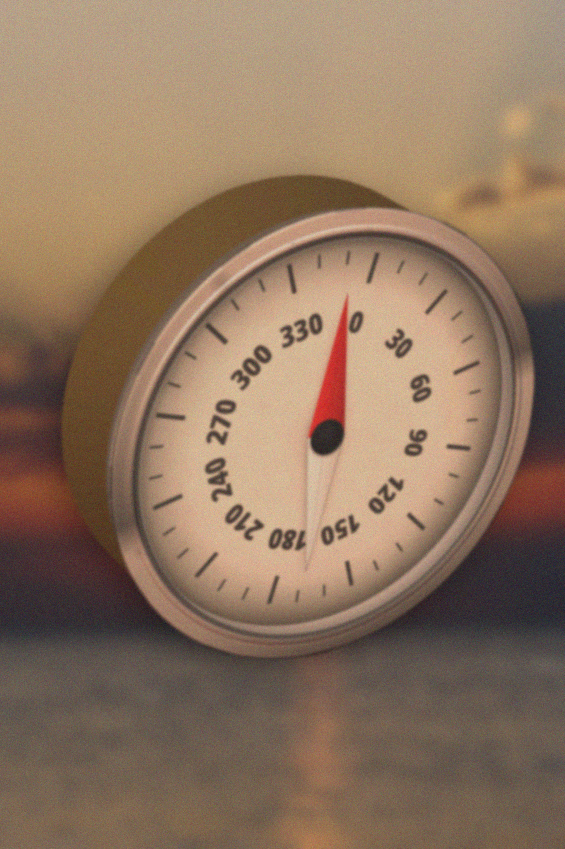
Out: value=350 unit=°
